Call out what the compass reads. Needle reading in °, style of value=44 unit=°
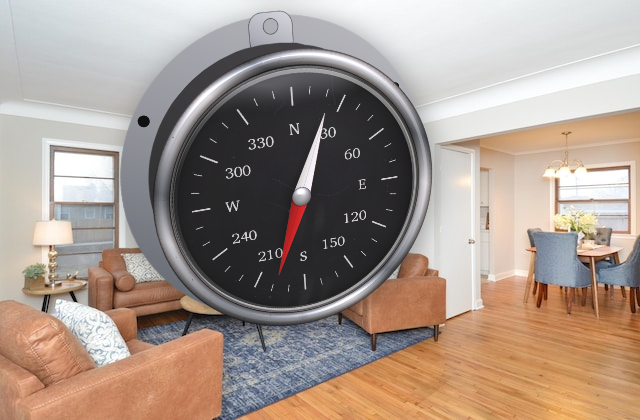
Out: value=200 unit=°
